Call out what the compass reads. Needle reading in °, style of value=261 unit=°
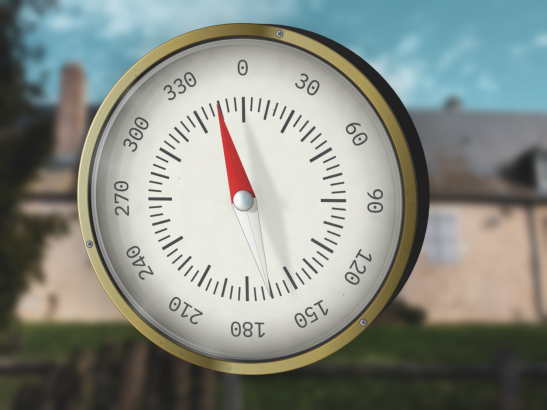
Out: value=345 unit=°
